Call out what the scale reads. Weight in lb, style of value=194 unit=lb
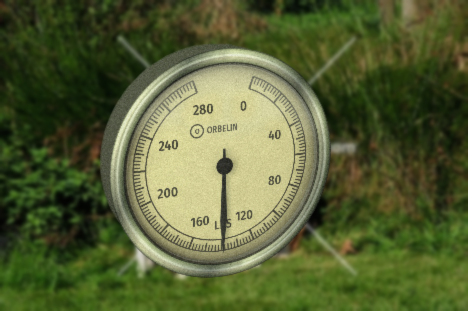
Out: value=140 unit=lb
